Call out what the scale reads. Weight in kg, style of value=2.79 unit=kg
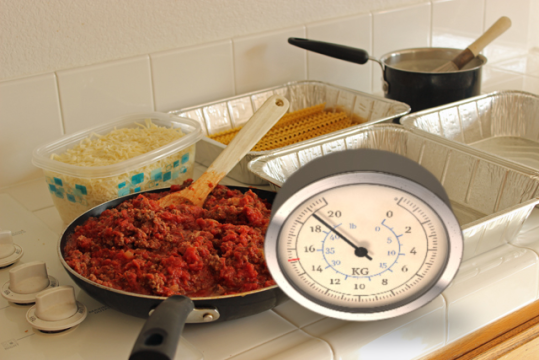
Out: value=19 unit=kg
